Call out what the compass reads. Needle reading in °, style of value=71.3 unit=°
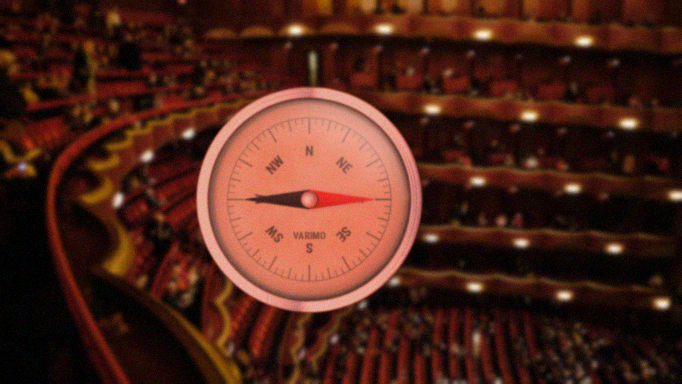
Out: value=90 unit=°
